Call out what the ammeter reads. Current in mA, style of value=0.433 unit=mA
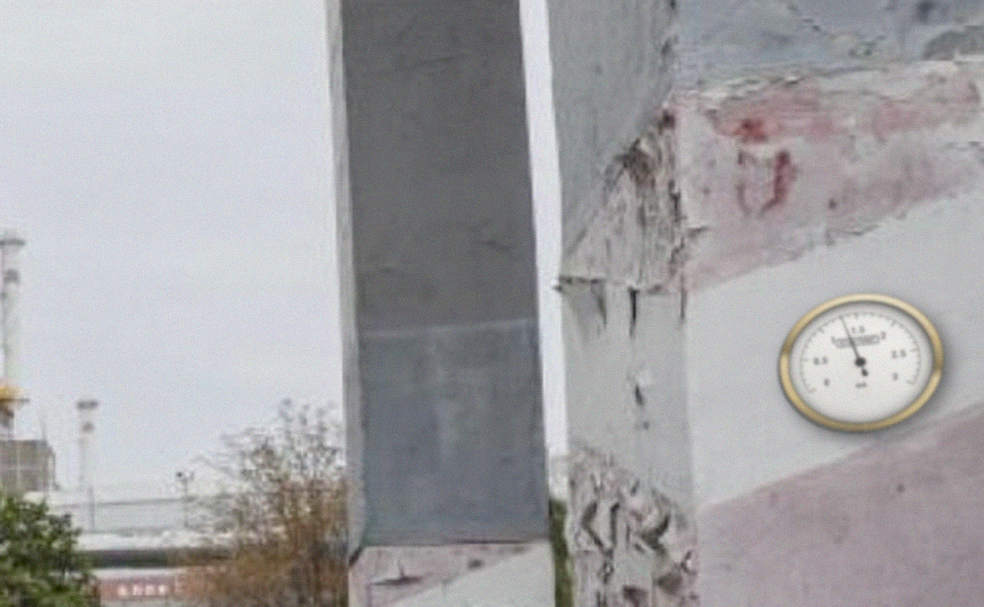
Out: value=1.3 unit=mA
